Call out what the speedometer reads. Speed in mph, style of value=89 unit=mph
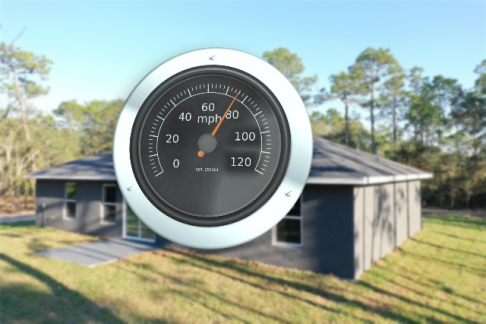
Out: value=76 unit=mph
